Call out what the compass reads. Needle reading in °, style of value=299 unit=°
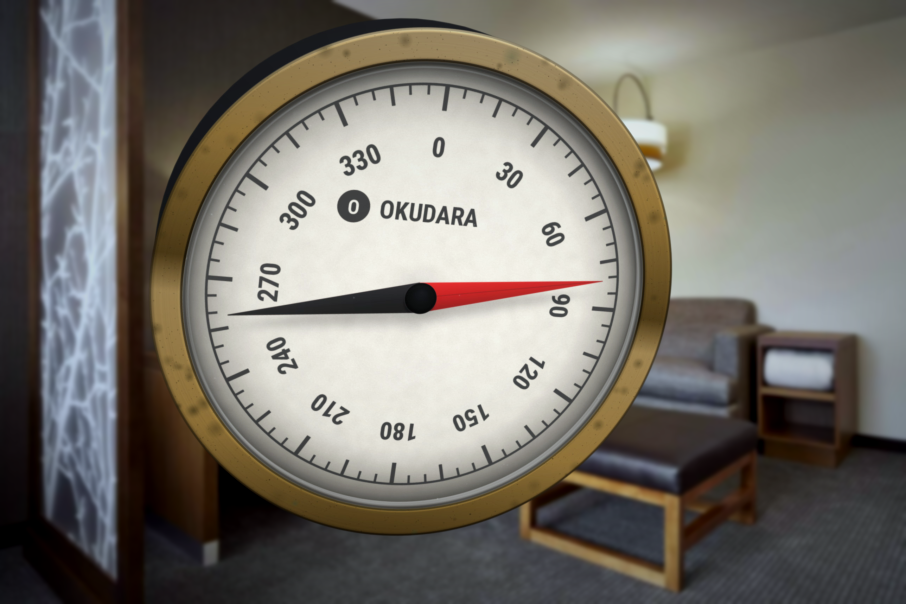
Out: value=80 unit=°
